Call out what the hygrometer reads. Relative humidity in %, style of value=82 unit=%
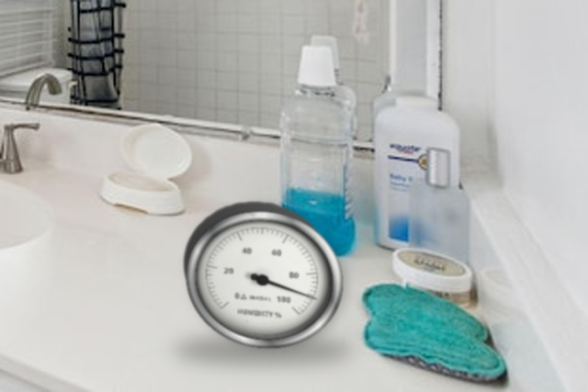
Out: value=90 unit=%
